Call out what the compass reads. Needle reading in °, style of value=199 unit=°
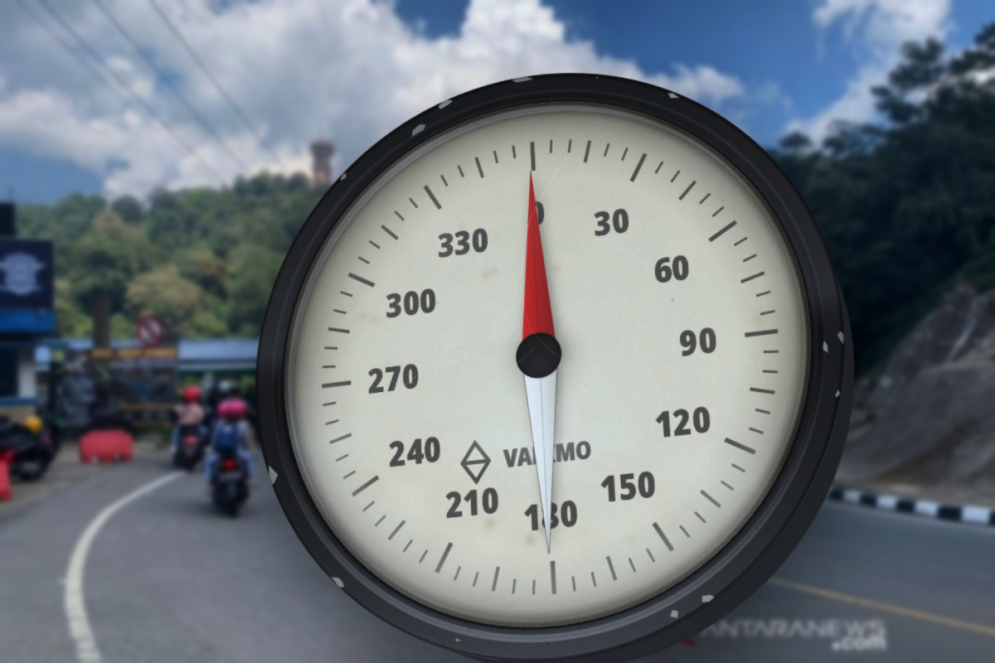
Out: value=0 unit=°
